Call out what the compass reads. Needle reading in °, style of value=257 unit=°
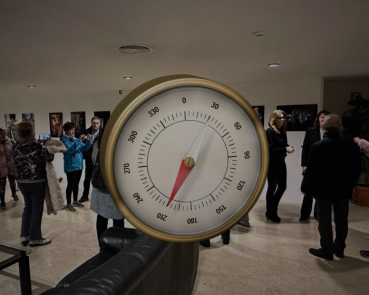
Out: value=210 unit=°
